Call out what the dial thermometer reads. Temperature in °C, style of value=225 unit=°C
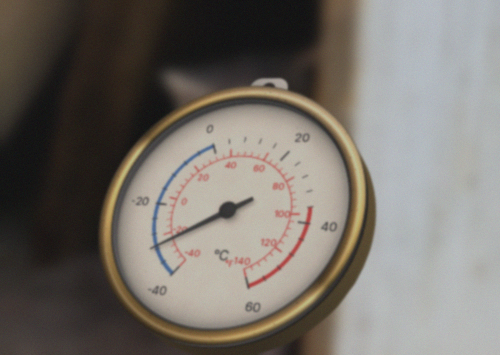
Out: value=-32 unit=°C
